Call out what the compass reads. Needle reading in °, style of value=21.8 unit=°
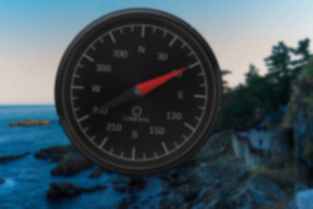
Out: value=60 unit=°
